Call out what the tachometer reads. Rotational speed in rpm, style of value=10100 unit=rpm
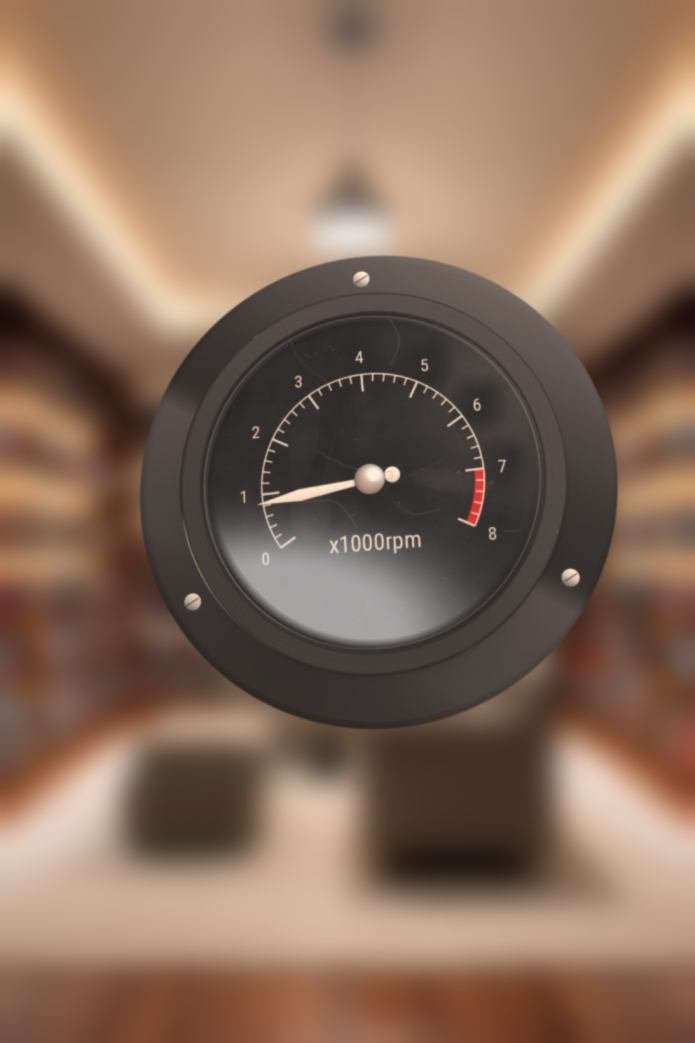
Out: value=800 unit=rpm
